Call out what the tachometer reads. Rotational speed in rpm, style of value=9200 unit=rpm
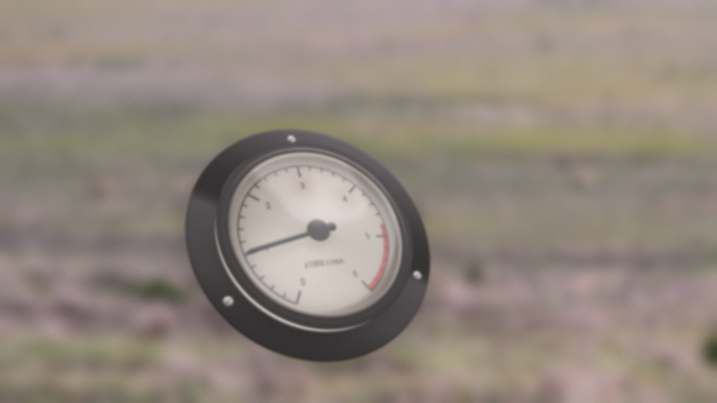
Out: value=1000 unit=rpm
